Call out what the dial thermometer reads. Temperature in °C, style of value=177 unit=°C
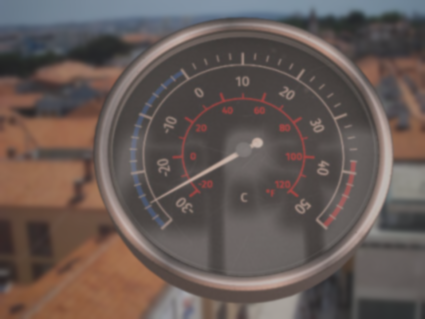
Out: value=-26 unit=°C
